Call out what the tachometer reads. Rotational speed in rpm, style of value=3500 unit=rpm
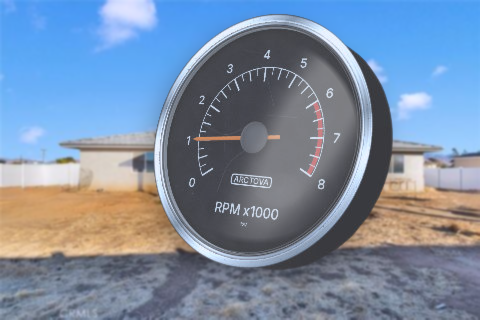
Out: value=1000 unit=rpm
